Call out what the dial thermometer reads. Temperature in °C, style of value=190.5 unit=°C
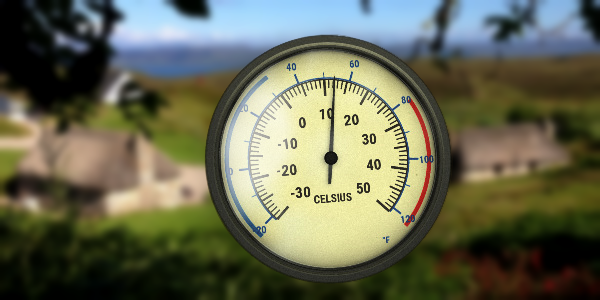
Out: value=12 unit=°C
